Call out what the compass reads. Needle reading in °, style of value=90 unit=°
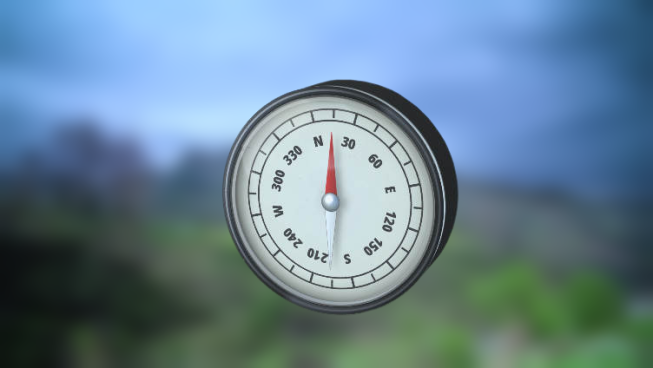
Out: value=15 unit=°
